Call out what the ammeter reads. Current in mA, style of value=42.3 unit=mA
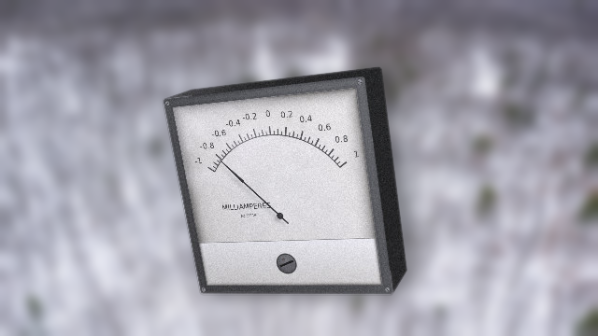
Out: value=-0.8 unit=mA
